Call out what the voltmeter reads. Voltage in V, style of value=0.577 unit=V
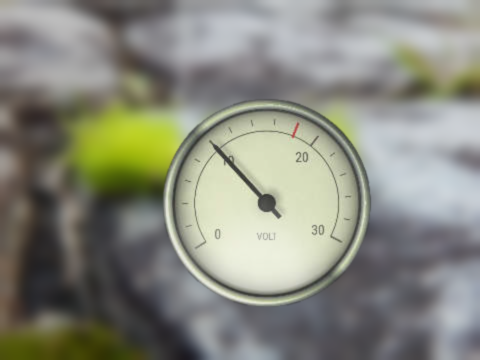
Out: value=10 unit=V
